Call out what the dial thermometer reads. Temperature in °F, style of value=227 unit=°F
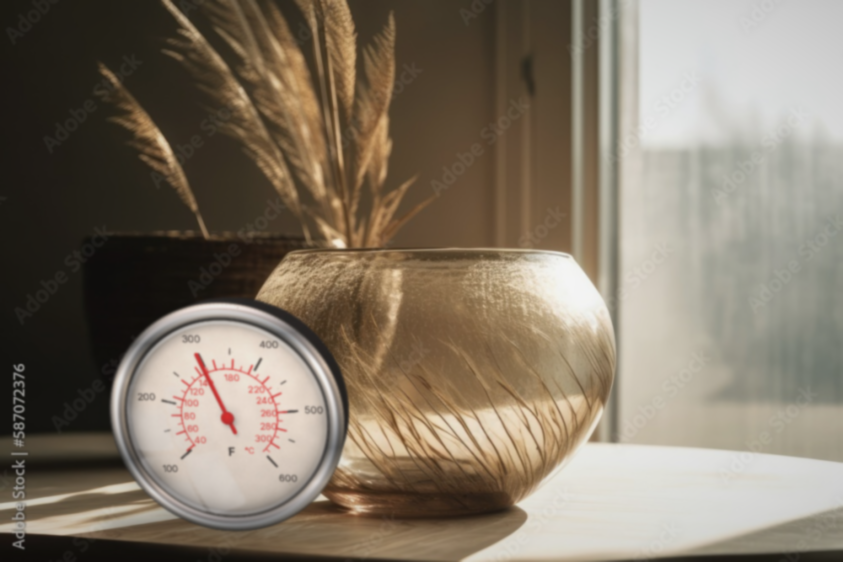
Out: value=300 unit=°F
